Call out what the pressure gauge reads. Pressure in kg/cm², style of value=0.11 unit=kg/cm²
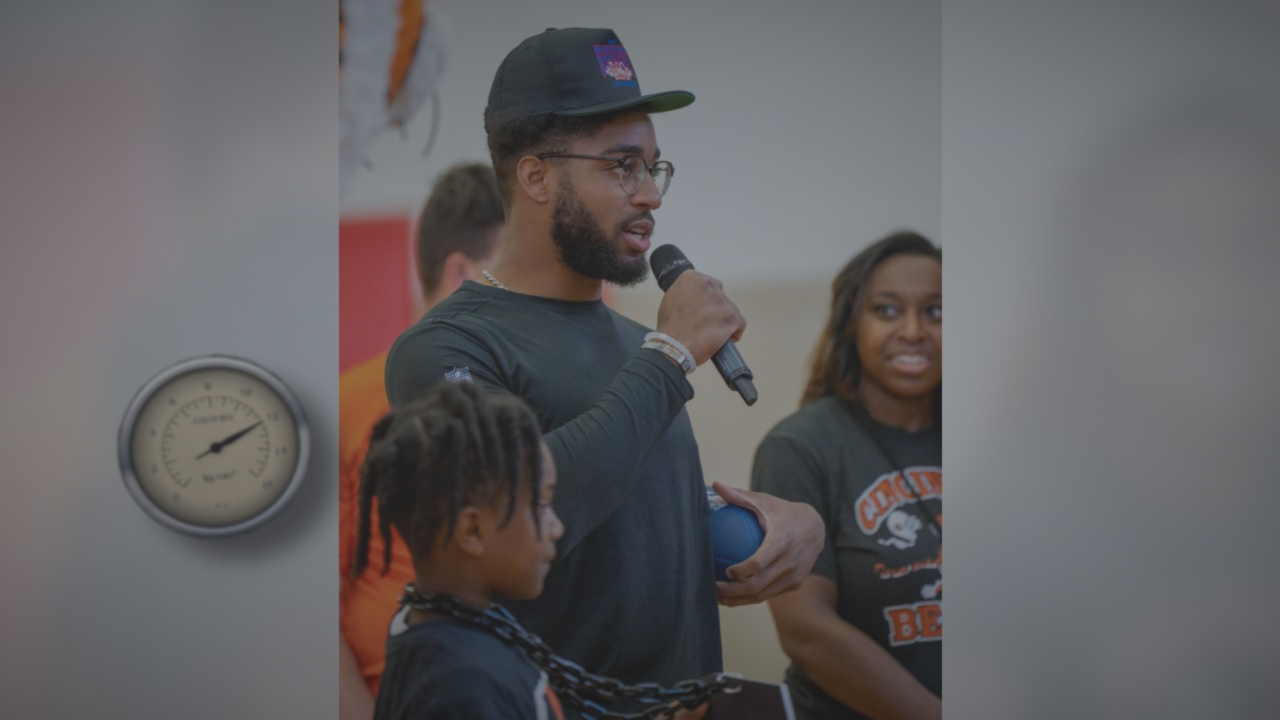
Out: value=12 unit=kg/cm²
